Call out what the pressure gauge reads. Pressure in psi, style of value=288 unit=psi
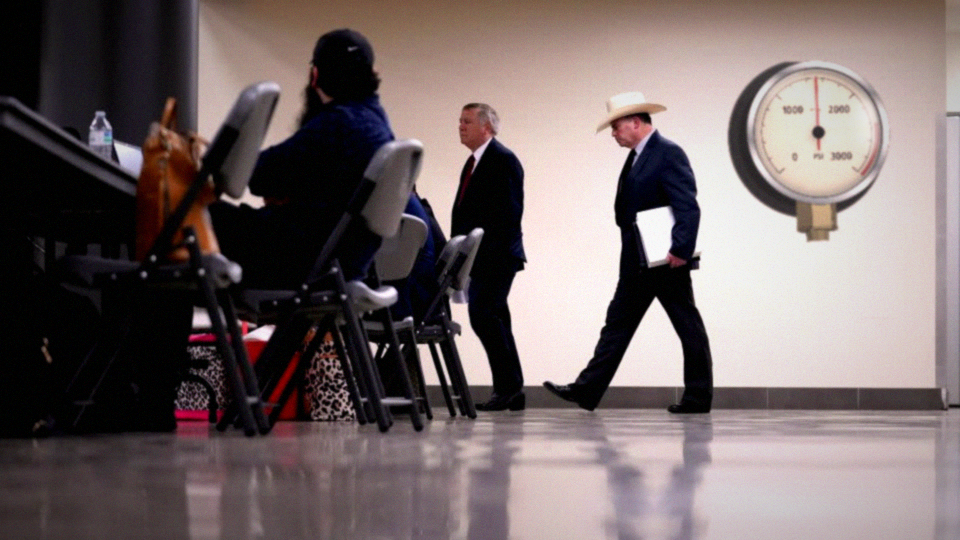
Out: value=1500 unit=psi
